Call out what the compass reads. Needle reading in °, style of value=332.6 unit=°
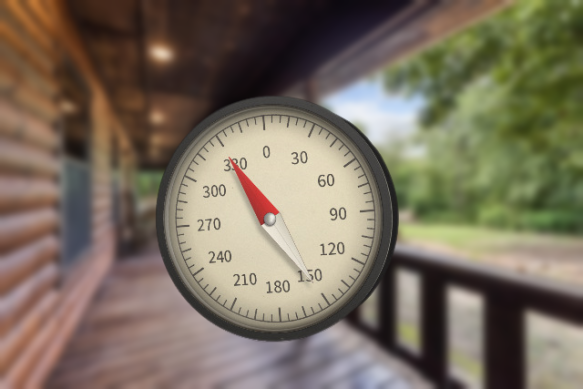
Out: value=330 unit=°
